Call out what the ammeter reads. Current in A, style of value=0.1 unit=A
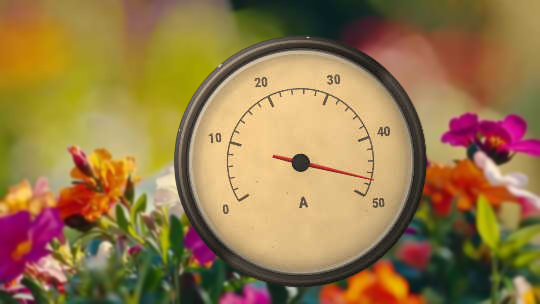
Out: value=47 unit=A
